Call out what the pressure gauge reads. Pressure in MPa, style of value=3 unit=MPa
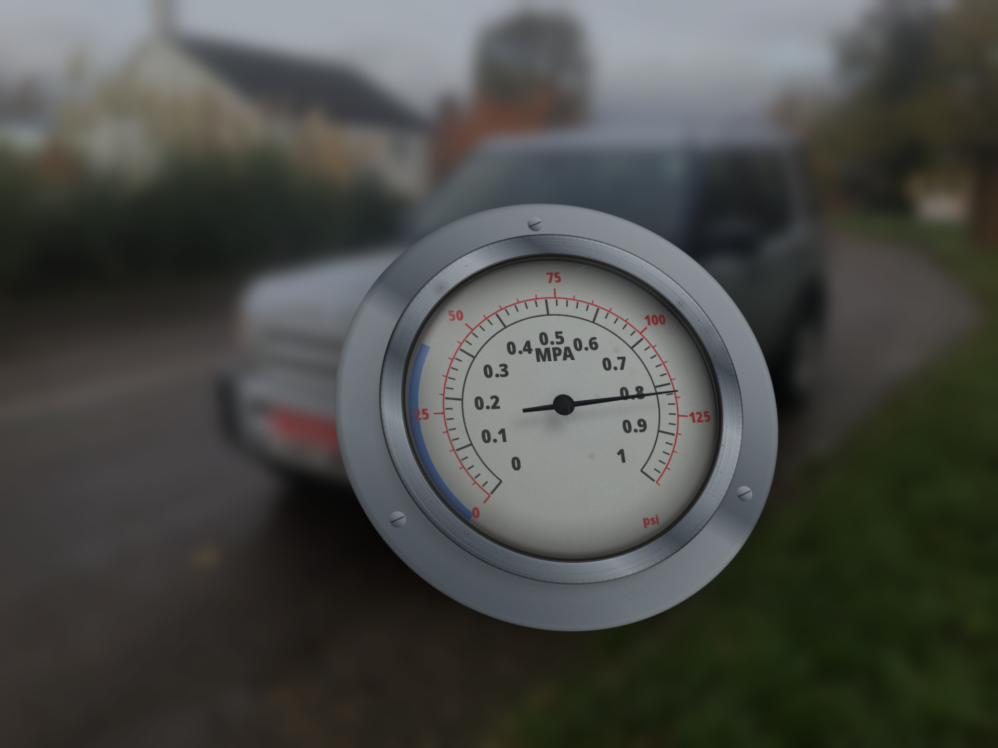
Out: value=0.82 unit=MPa
